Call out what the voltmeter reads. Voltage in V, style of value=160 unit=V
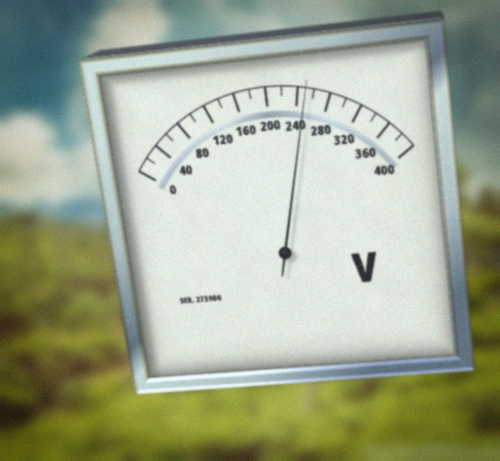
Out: value=250 unit=V
